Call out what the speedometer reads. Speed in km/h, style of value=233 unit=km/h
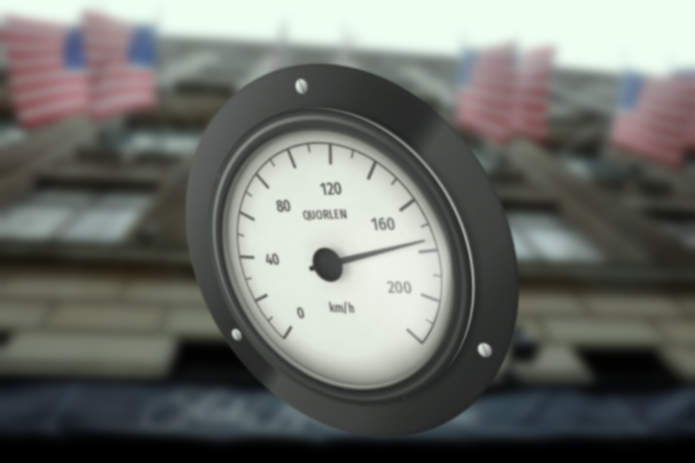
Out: value=175 unit=km/h
